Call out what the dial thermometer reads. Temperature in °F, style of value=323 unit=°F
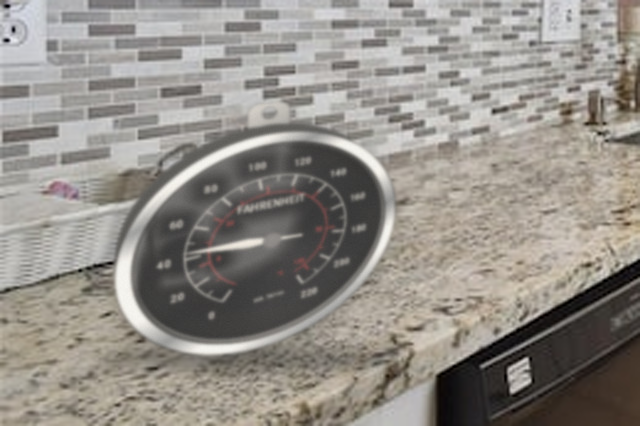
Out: value=45 unit=°F
